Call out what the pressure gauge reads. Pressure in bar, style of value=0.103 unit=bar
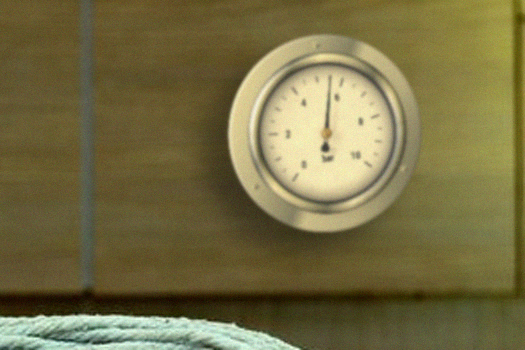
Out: value=5.5 unit=bar
